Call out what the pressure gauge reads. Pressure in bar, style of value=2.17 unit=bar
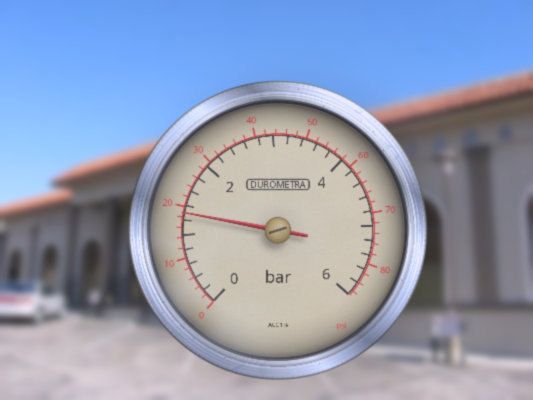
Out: value=1.3 unit=bar
